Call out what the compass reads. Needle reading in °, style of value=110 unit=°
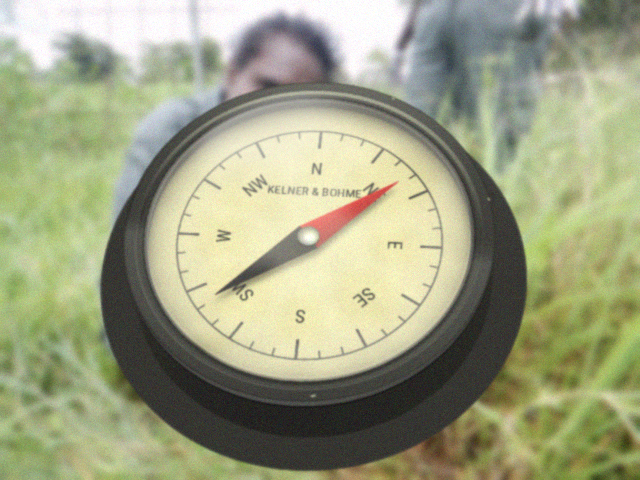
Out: value=50 unit=°
